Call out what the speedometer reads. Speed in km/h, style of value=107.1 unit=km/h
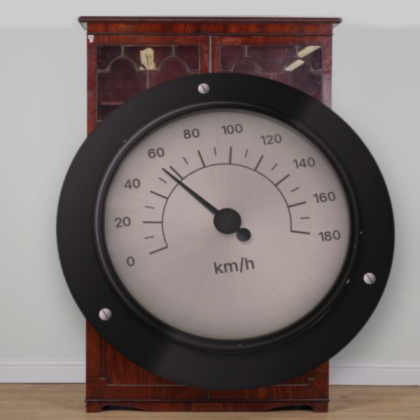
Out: value=55 unit=km/h
